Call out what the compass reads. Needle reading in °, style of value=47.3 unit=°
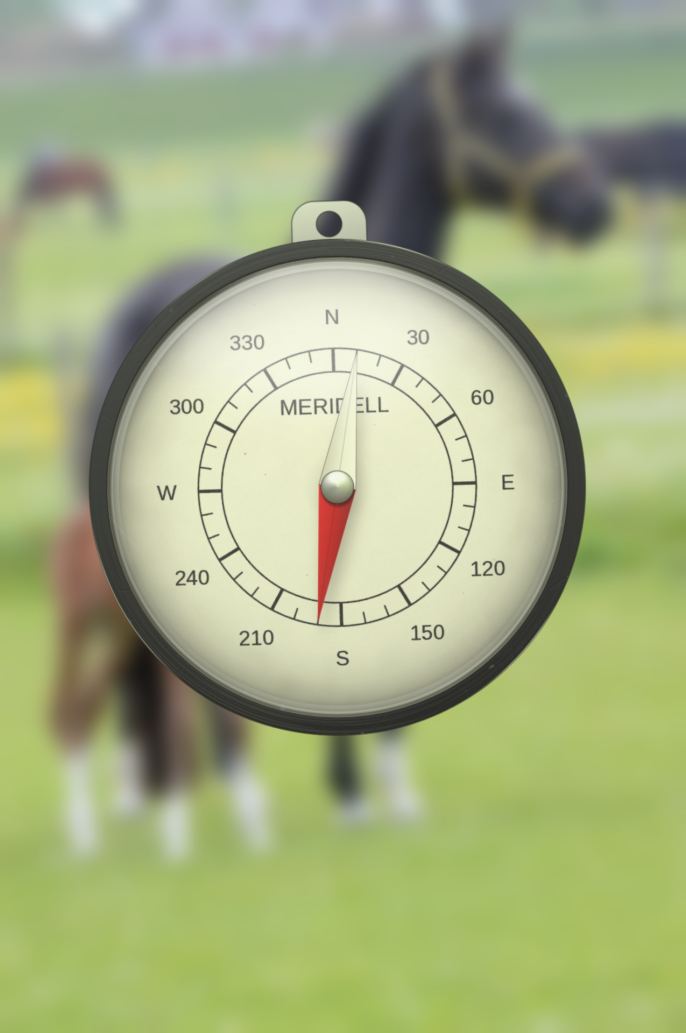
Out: value=190 unit=°
